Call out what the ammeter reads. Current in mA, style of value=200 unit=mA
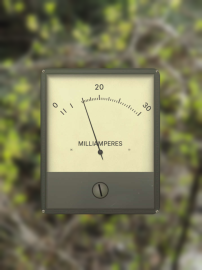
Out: value=15 unit=mA
